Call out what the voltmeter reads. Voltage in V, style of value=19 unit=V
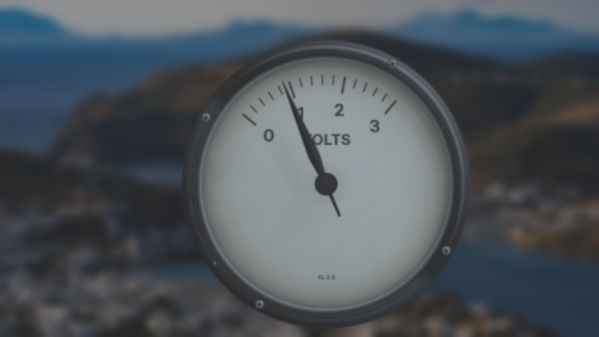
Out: value=0.9 unit=V
